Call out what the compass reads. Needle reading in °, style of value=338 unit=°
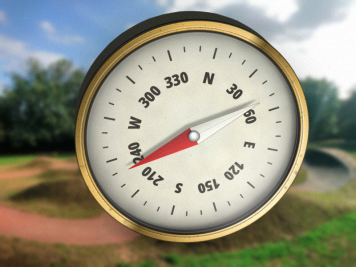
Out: value=230 unit=°
